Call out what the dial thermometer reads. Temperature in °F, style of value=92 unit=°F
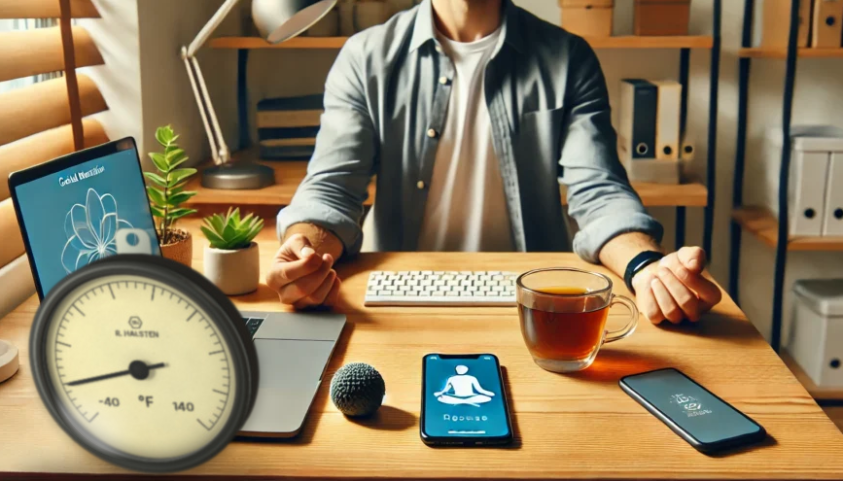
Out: value=-20 unit=°F
